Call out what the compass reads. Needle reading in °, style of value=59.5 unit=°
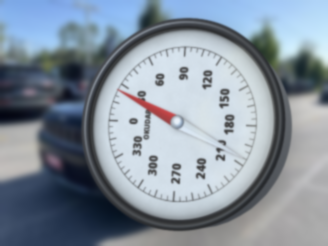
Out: value=25 unit=°
